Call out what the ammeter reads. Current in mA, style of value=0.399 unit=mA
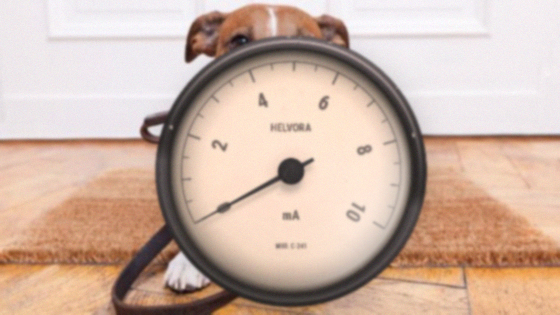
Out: value=0 unit=mA
